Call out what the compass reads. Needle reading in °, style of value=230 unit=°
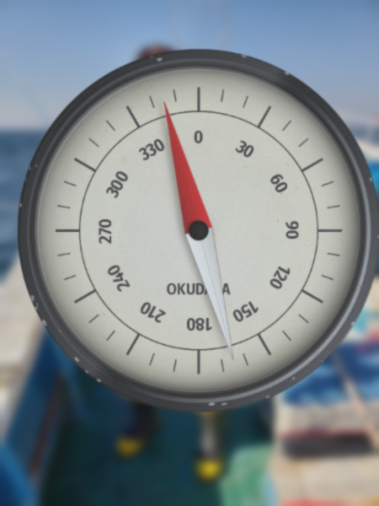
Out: value=345 unit=°
